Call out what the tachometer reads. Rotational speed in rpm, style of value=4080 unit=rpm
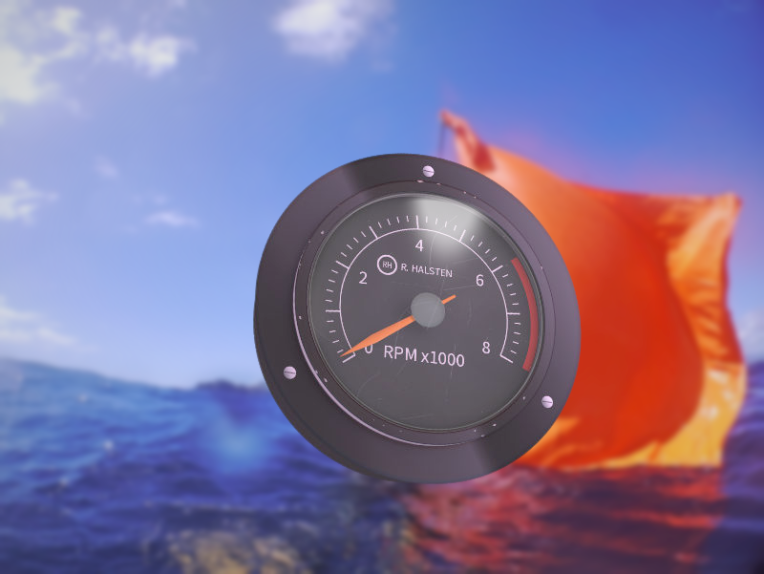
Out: value=100 unit=rpm
